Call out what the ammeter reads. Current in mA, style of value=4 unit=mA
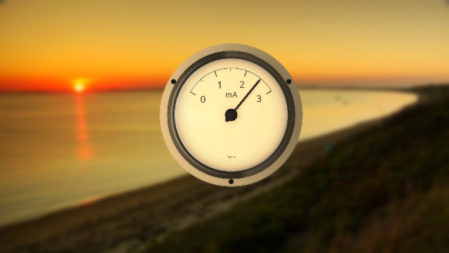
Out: value=2.5 unit=mA
